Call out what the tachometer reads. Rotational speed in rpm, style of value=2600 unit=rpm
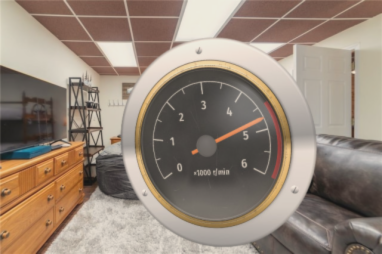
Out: value=4750 unit=rpm
